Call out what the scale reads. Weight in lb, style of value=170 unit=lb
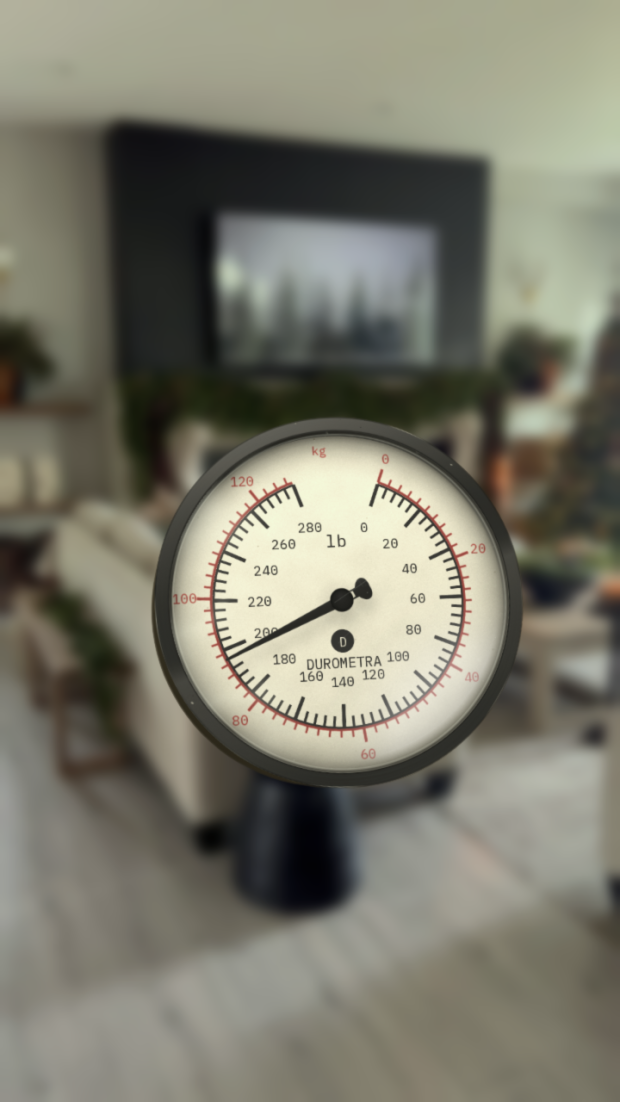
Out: value=196 unit=lb
